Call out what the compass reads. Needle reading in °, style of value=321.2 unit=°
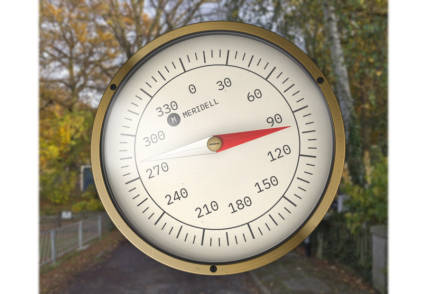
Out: value=100 unit=°
